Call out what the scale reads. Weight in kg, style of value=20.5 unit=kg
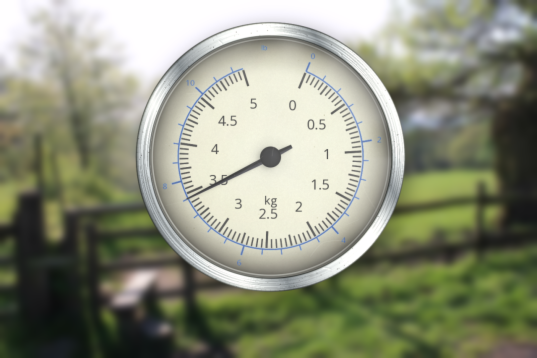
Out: value=3.45 unit=kg
